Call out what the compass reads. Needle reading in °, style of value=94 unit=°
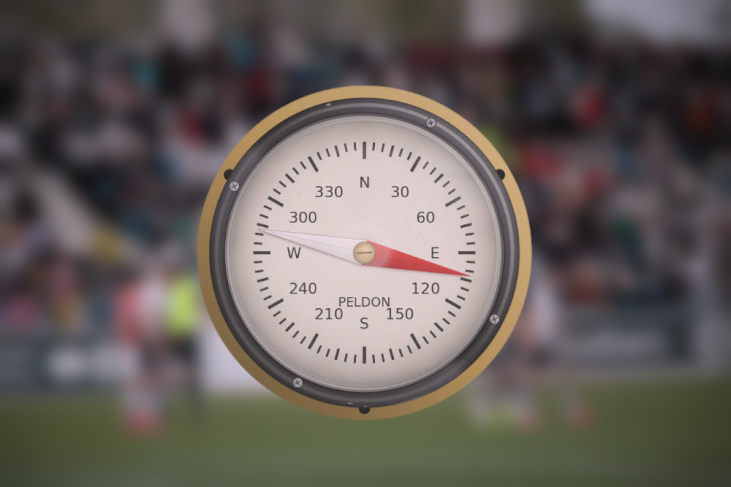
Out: value=102.5 unit=°
